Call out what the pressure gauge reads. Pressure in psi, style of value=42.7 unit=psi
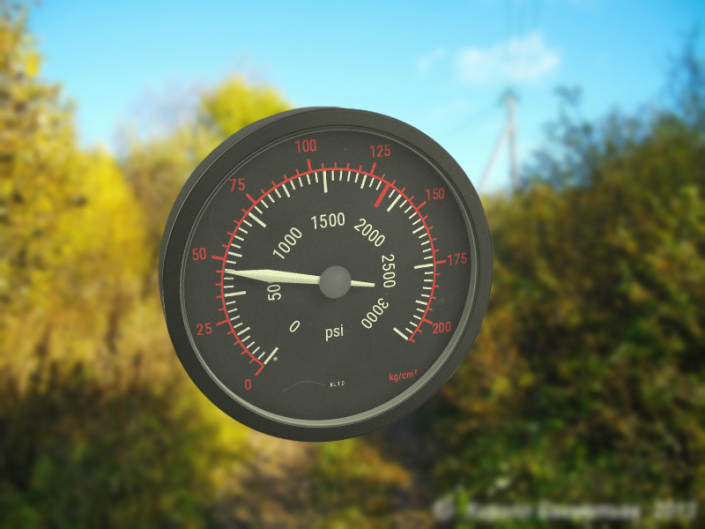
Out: value=650 unit=psi
